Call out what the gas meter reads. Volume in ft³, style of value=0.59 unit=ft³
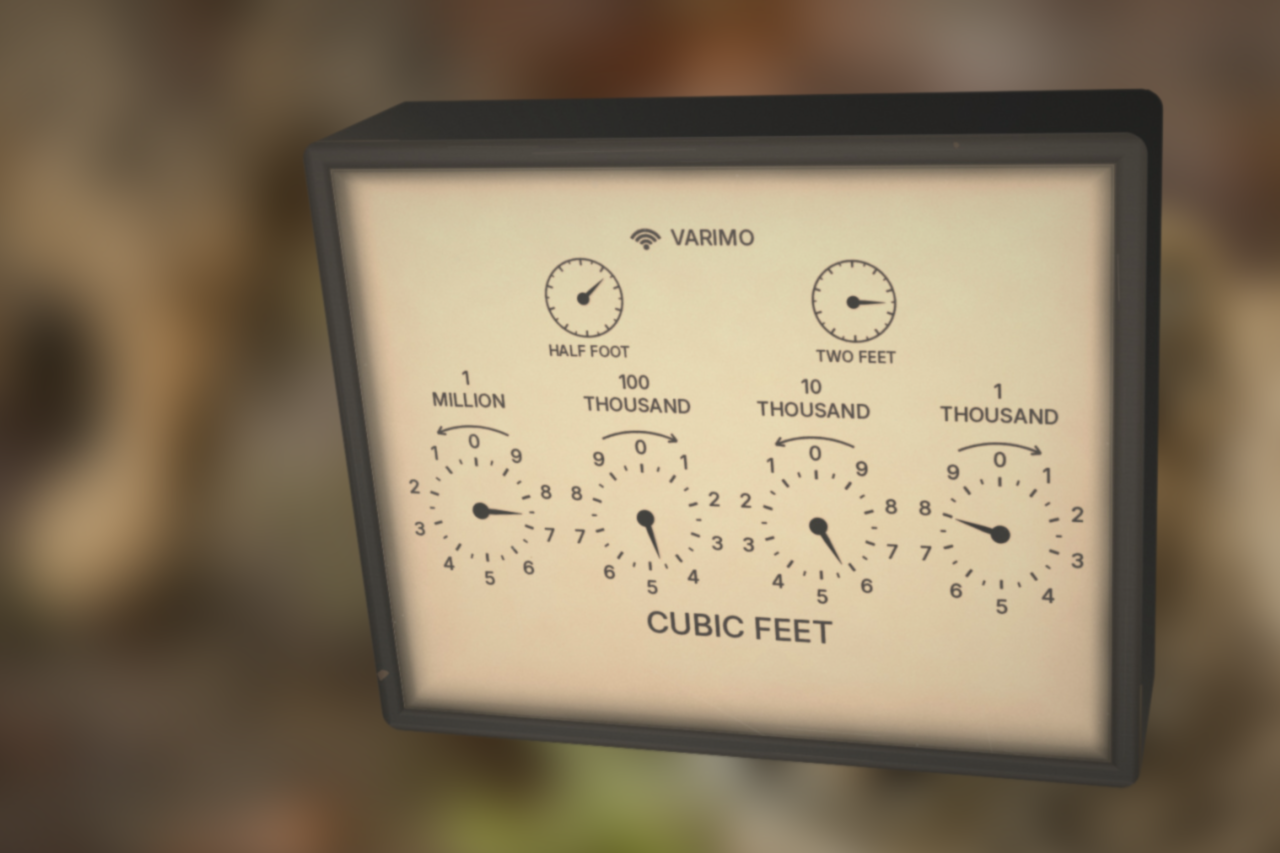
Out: value=745800 unit=ft³
